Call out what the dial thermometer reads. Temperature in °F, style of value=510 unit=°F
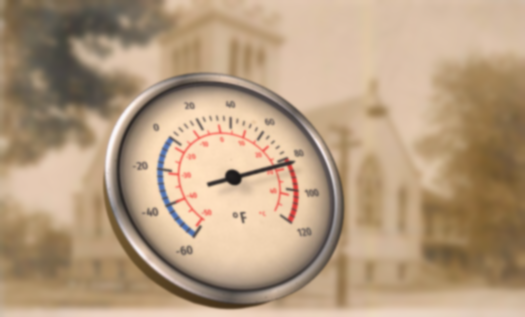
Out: value=84 unit=°F
